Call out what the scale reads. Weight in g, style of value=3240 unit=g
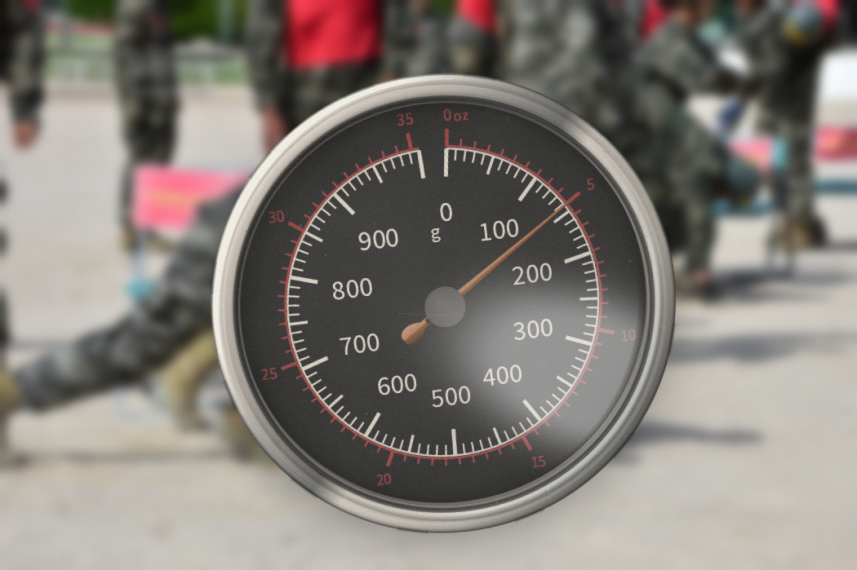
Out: value=140 unit=g
